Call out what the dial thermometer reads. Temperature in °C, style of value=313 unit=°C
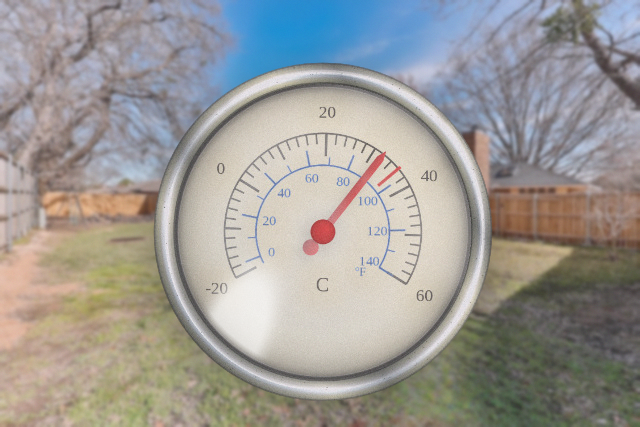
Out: value=32 unit=°C
